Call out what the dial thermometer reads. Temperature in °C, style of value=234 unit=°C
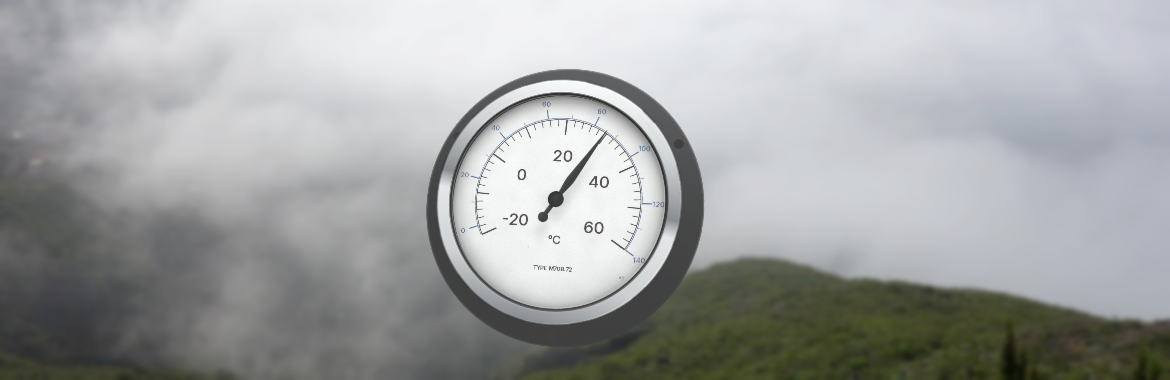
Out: value=30 unit=°C
